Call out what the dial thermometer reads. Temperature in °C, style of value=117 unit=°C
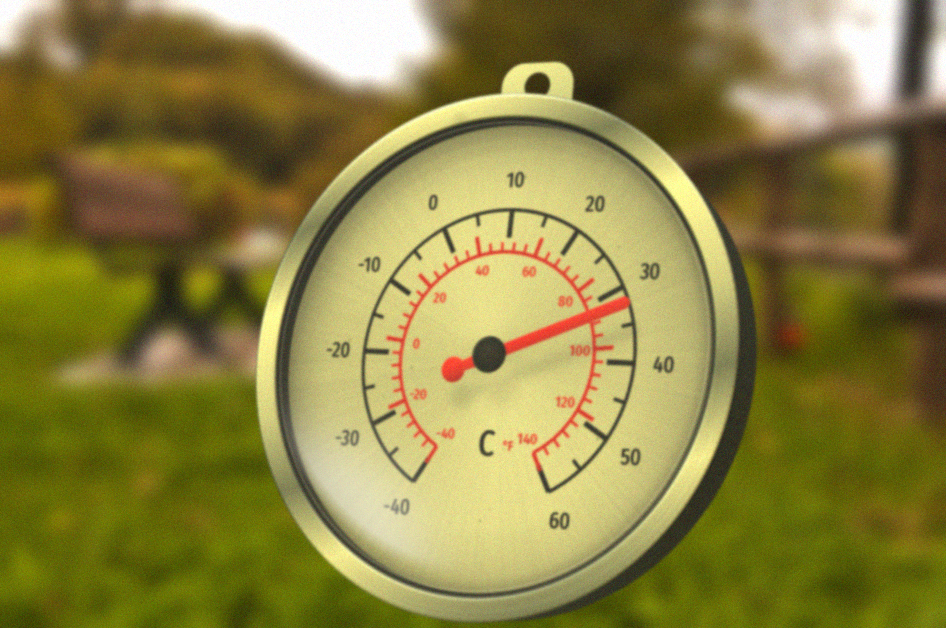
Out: value=32.5 unit=°C
